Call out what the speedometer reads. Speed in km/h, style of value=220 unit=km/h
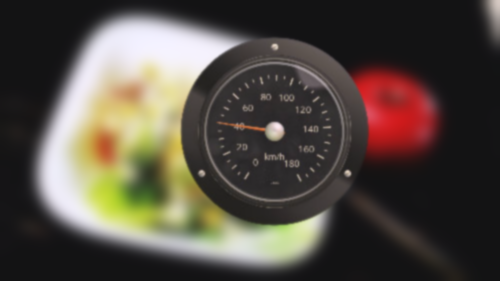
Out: value=40 unit=km/h
